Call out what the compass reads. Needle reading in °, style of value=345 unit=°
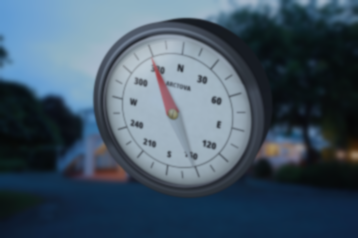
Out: value=330 unit=°
